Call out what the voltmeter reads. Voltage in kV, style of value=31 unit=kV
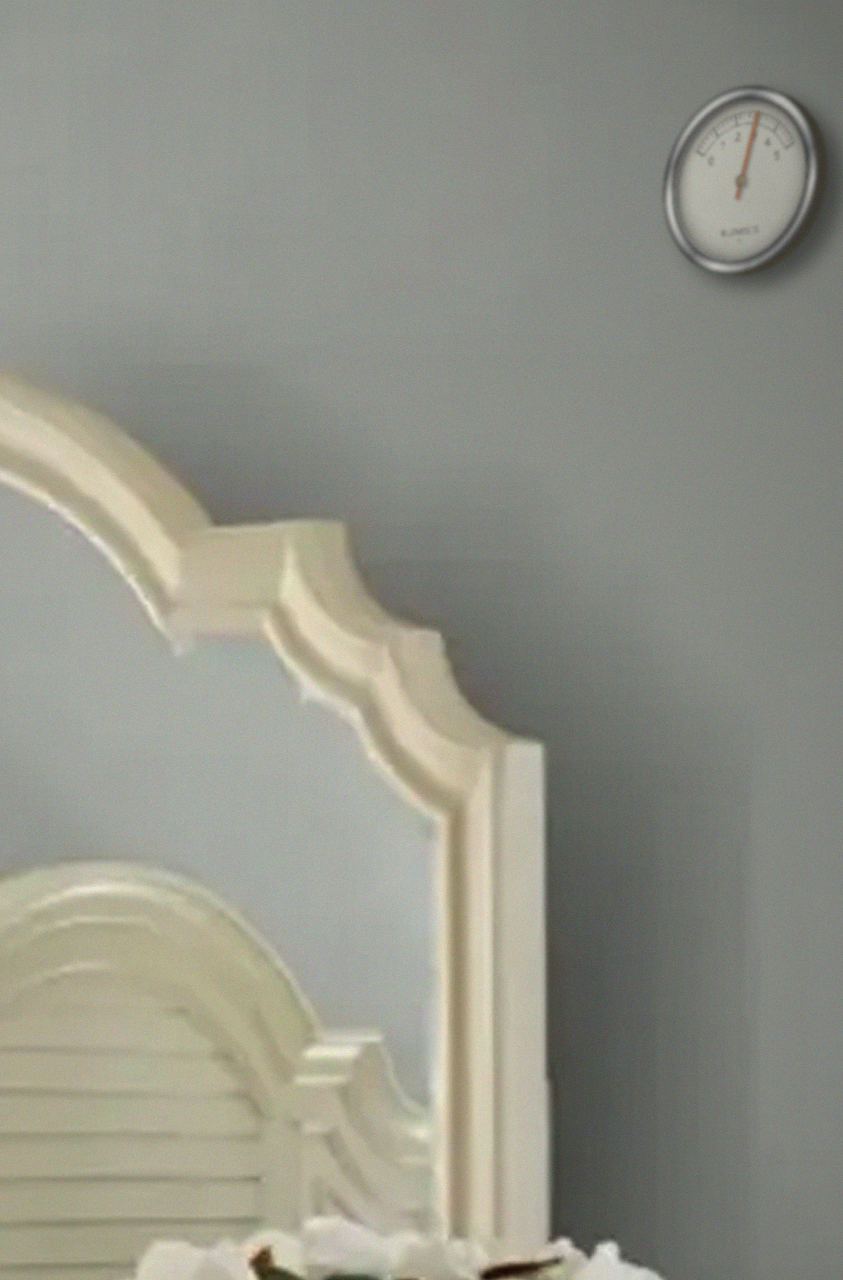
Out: value=3 unit=kV
